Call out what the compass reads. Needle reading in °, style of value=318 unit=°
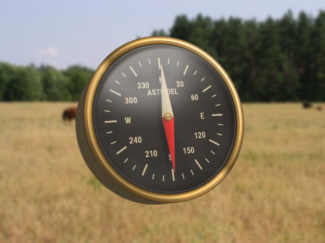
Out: value=180 unit=°
